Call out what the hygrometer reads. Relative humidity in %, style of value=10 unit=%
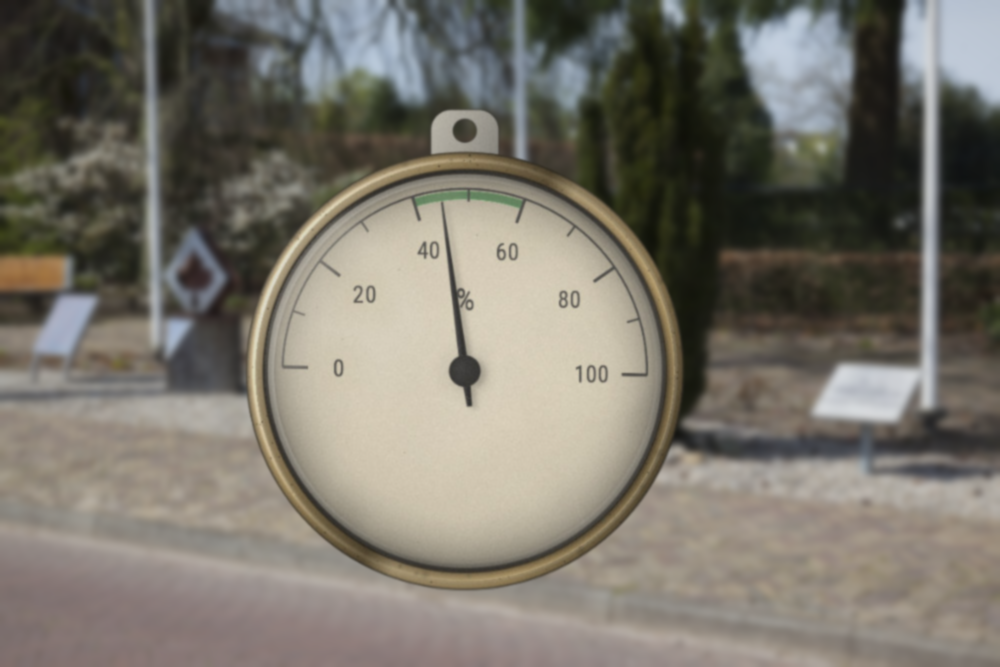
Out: value=45 unit=%
